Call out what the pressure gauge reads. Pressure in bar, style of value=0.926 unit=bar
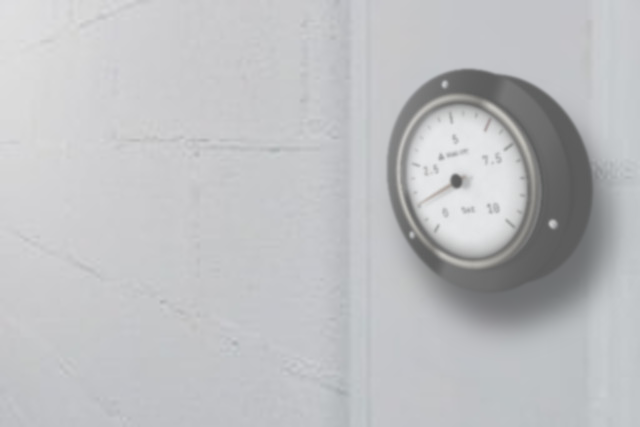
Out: value=1 unit=bar
